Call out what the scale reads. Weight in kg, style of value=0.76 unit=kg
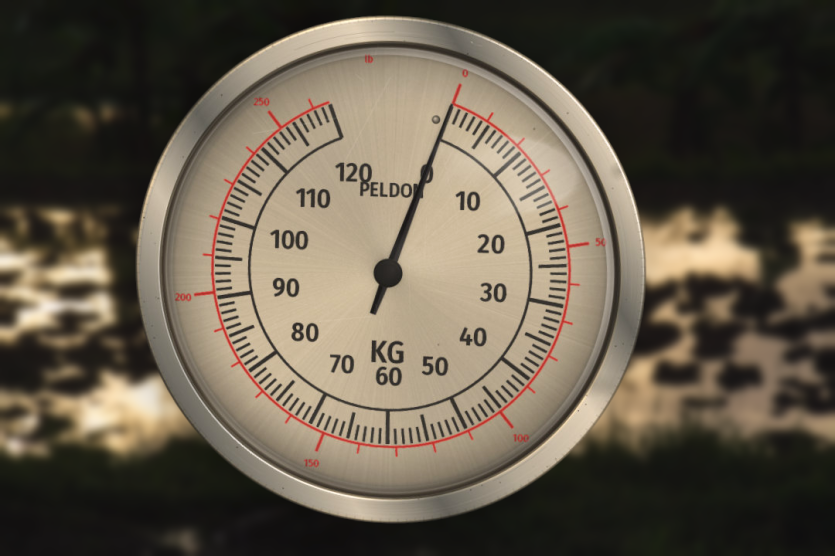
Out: value=0 unit=kg
